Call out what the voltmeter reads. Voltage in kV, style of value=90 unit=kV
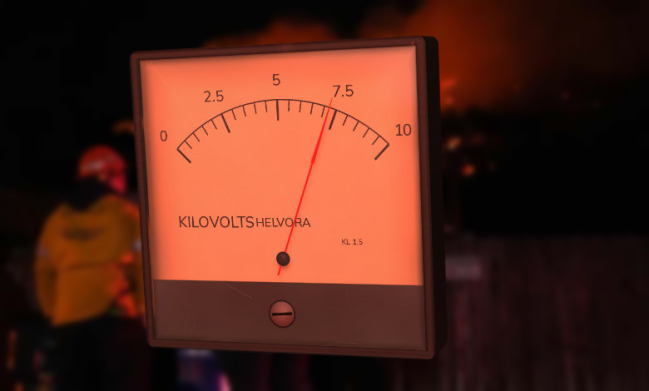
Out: value=7.25 unit=kV
